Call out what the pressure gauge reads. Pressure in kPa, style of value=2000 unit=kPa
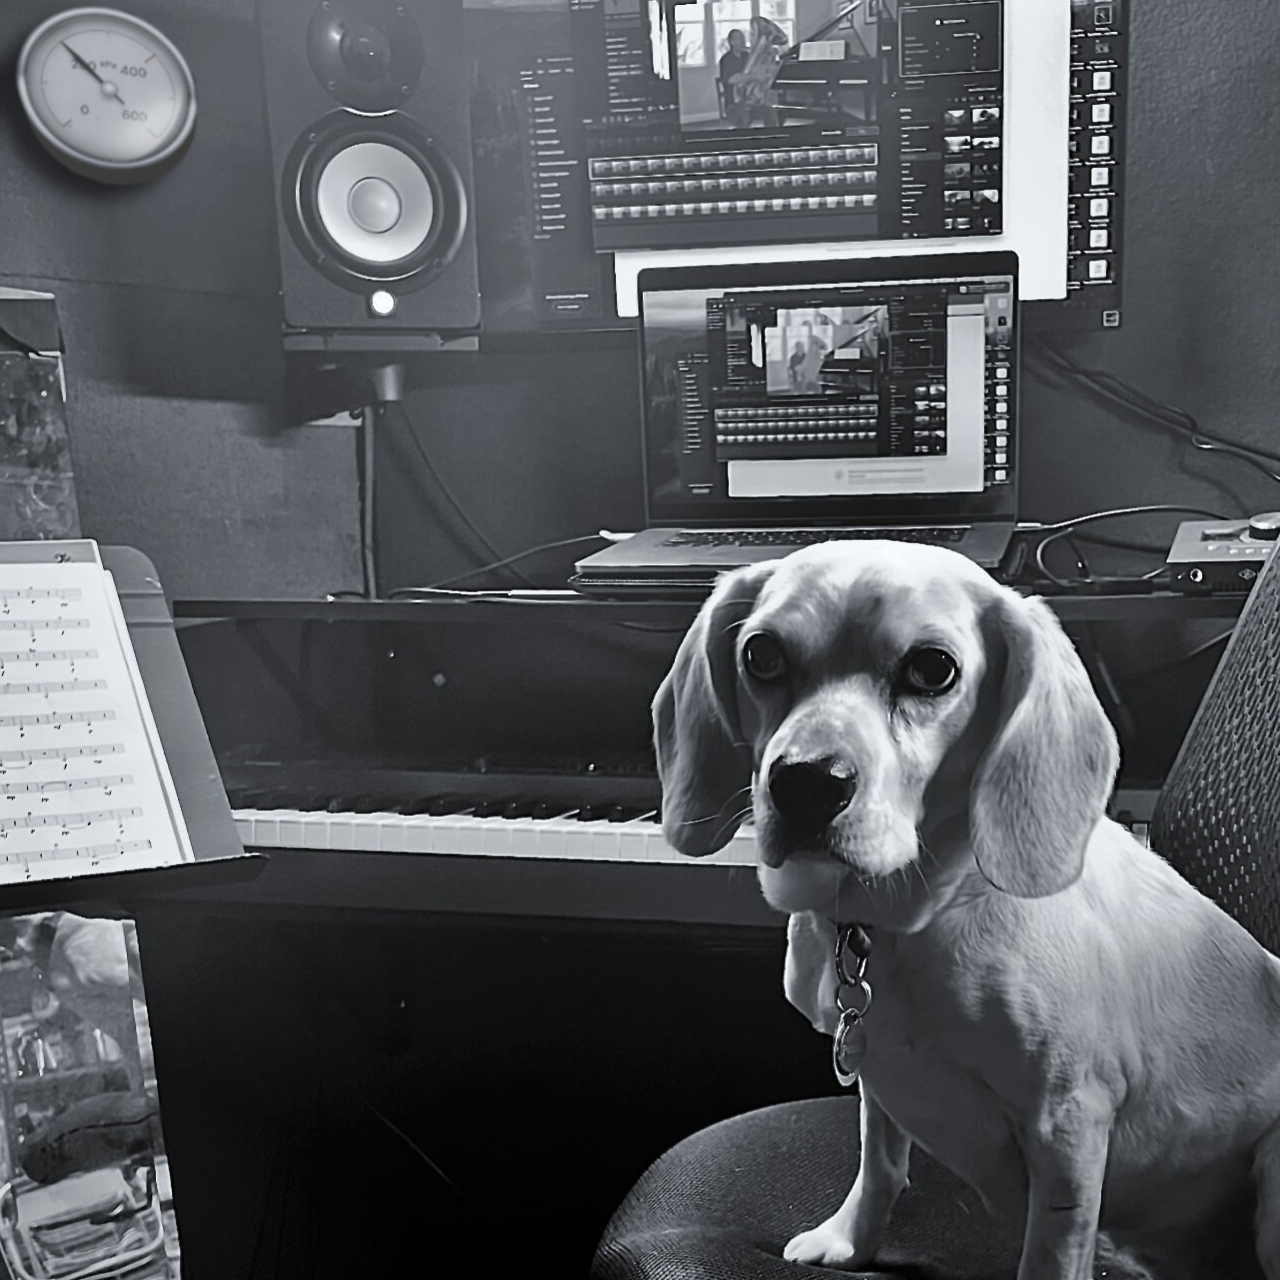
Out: value=200 unit=kPa
